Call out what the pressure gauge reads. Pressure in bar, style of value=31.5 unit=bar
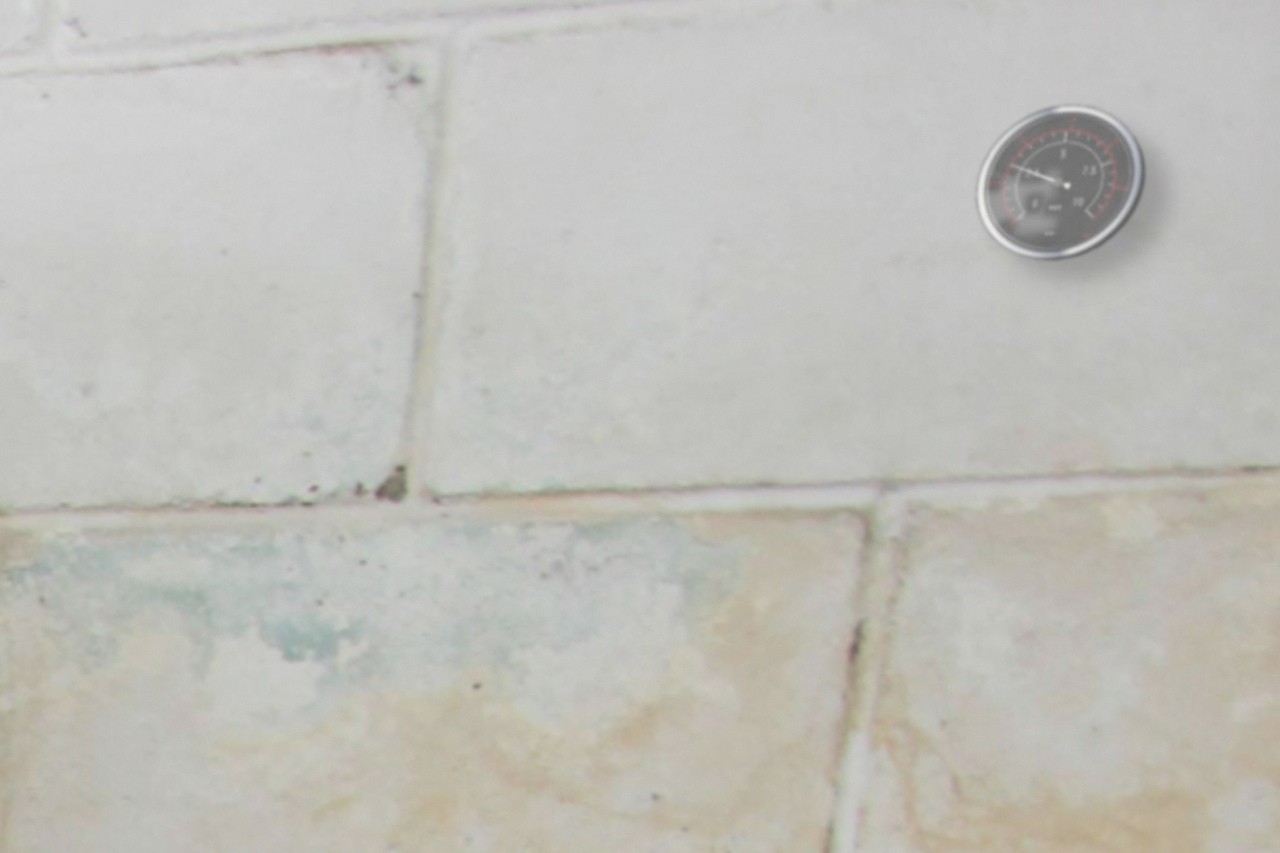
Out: value=2.5 unit=bar
